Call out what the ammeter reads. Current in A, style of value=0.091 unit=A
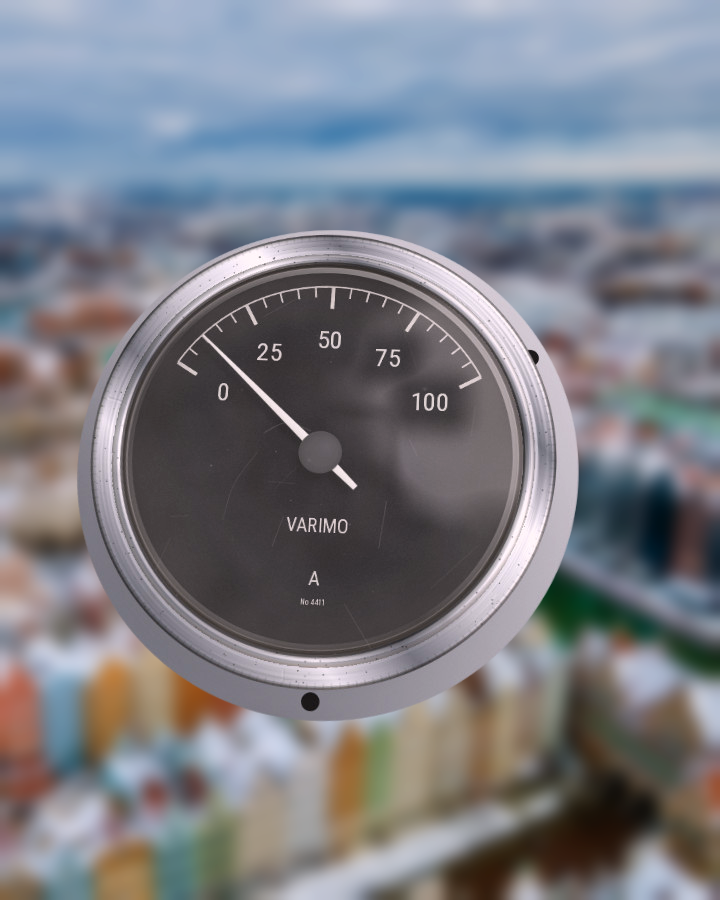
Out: value=10 unit=A
